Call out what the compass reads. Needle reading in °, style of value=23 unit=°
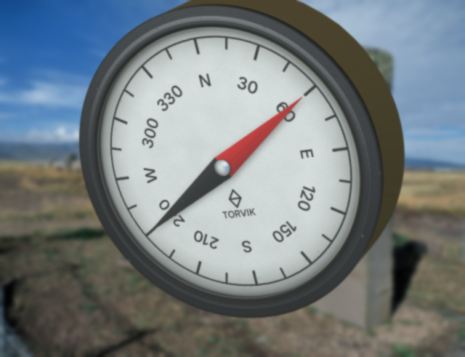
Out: value=60 unit=°
